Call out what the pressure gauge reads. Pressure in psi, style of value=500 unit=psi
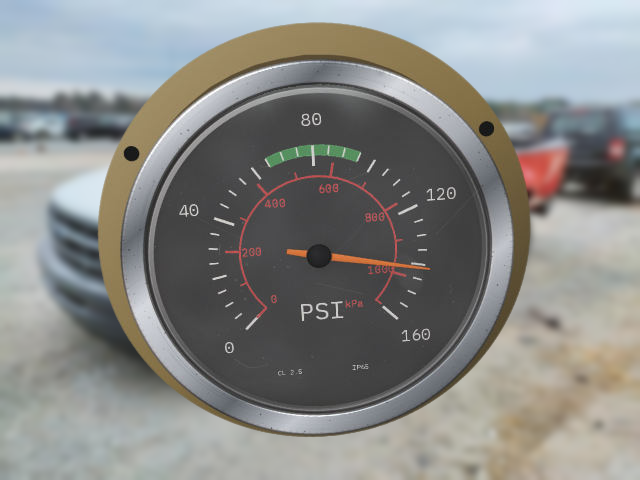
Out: value=140 unit=psi
